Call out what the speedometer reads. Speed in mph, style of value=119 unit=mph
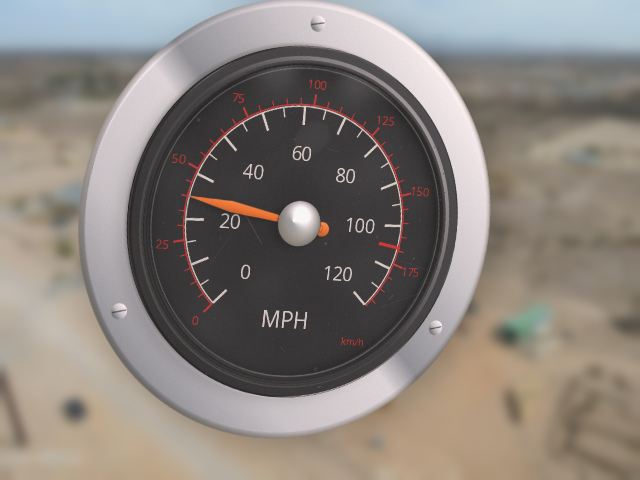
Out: value=25 unit=mph
